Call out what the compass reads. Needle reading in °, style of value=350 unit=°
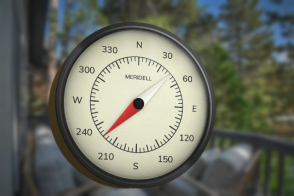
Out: value=225 unit=°
